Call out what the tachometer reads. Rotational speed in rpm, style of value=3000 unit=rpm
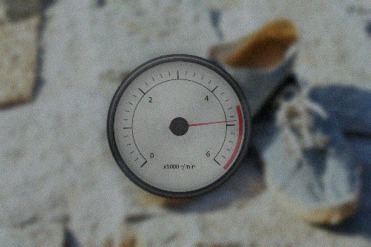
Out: value=4900 unit=rpm
